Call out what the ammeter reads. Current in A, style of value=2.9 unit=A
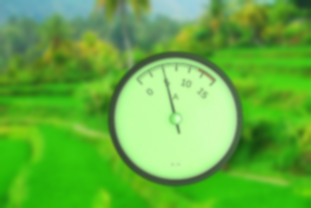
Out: value=5 unit=A
